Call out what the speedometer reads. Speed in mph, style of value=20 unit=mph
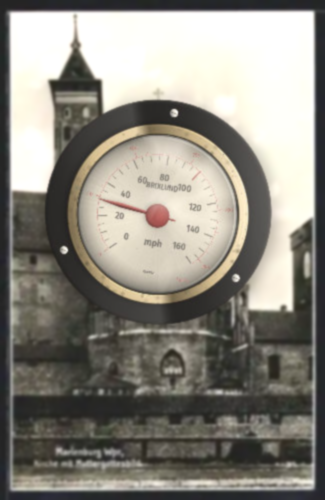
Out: value=30 unit=mph
